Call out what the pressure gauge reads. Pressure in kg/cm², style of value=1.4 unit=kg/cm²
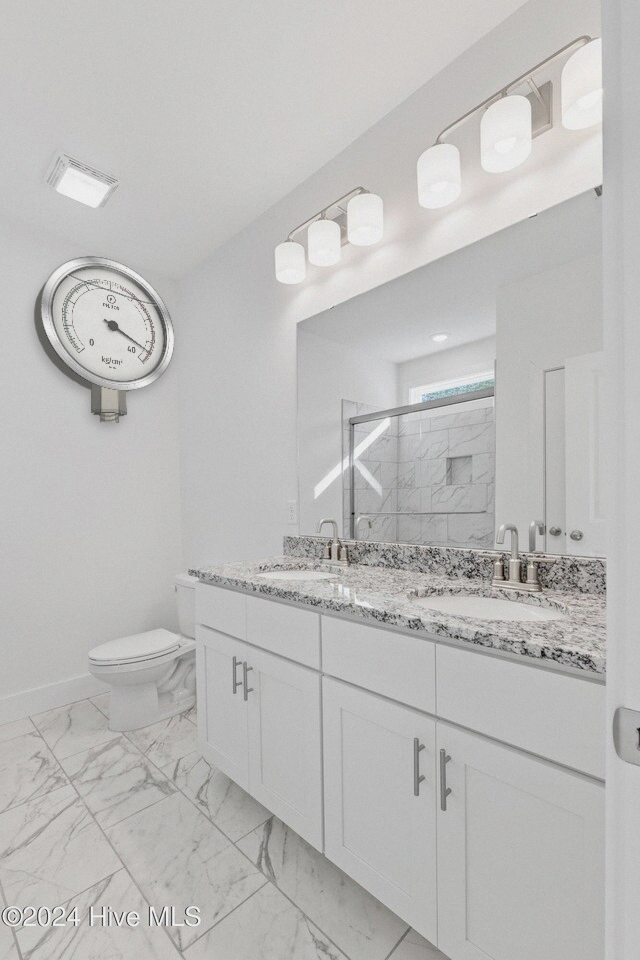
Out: value=37.5 unit=kg/cm²
